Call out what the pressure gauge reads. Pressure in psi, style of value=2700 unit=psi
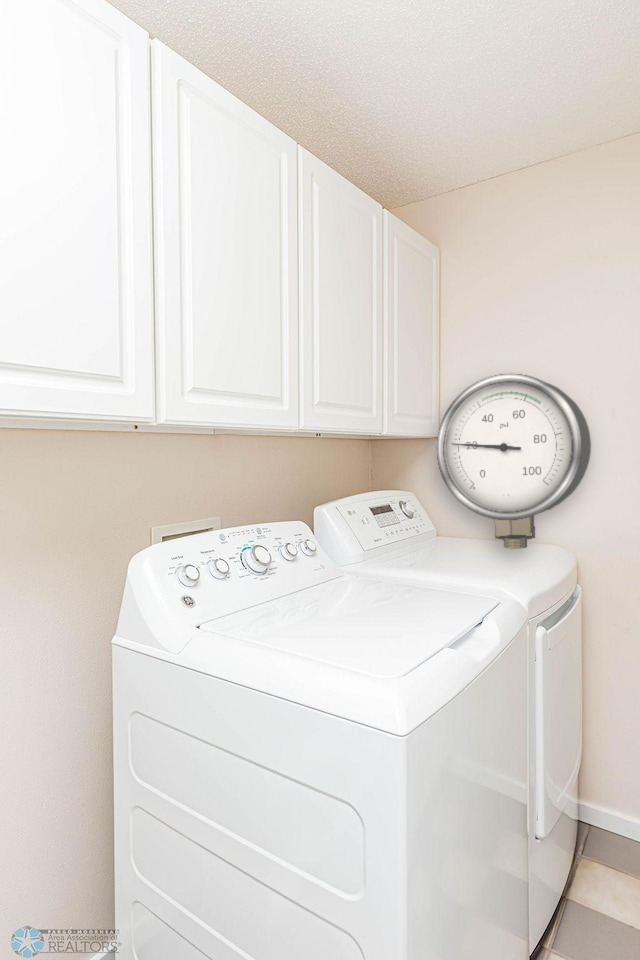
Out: value=20 unit=psi
